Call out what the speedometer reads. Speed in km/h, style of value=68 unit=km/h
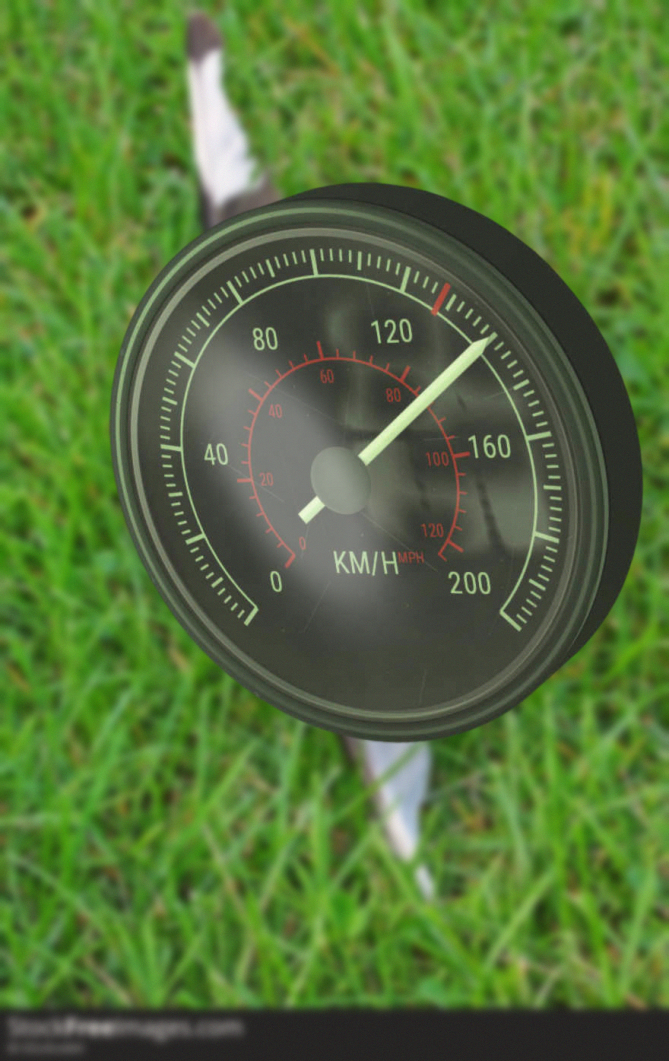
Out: value=140 unit=km/h
